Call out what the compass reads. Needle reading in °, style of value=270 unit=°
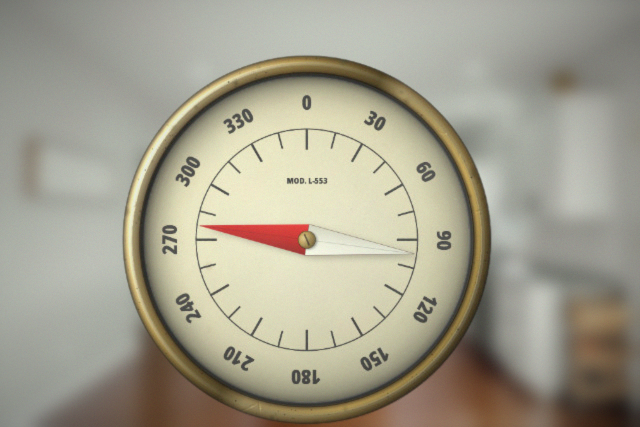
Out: value=277.5 unit=°
